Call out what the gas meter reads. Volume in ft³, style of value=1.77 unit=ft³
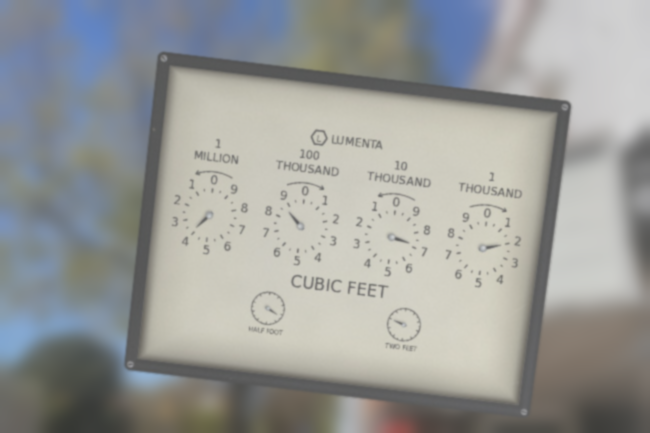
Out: value=387200 unit=ft³
